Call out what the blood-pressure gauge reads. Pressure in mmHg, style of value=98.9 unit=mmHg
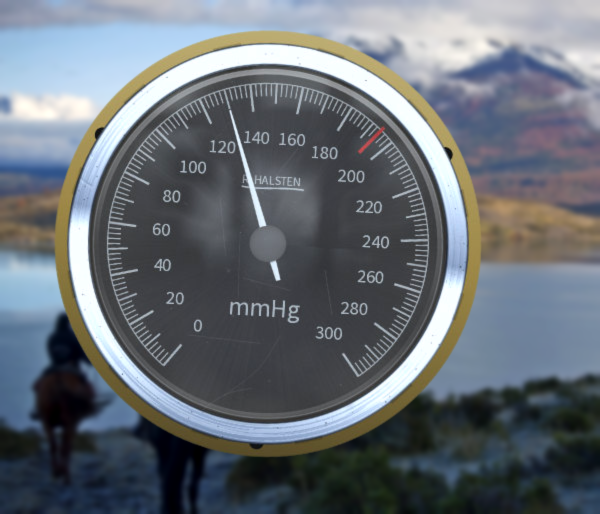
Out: value=130 unit=mmHg
